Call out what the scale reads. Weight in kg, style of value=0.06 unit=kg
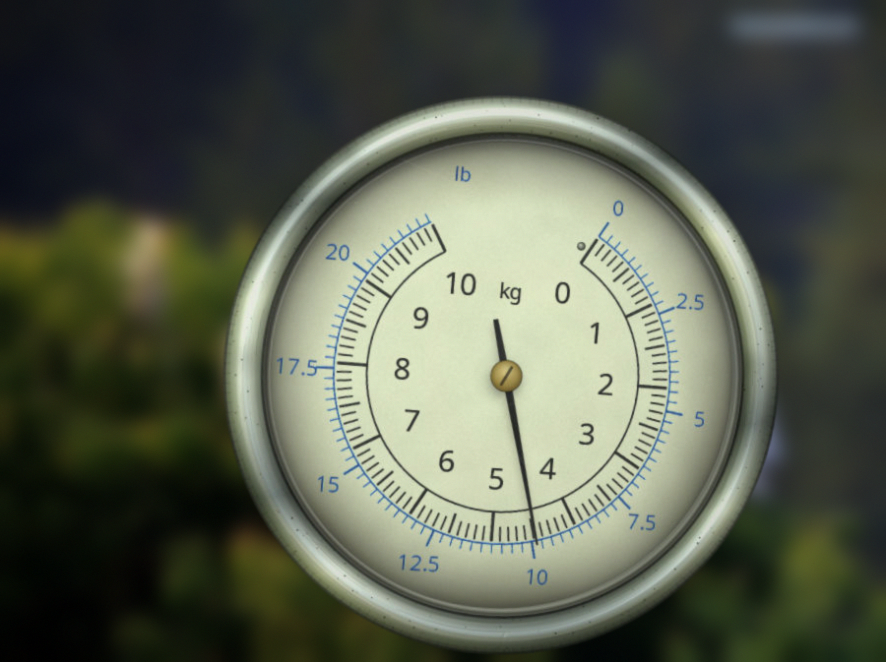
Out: value=4.5 unit=kg
